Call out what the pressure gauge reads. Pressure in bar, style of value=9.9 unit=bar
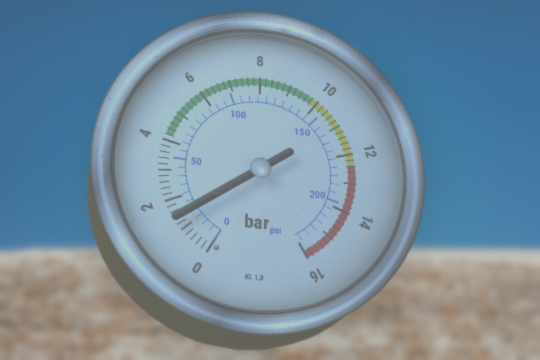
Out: value=1.4 unit=bar
